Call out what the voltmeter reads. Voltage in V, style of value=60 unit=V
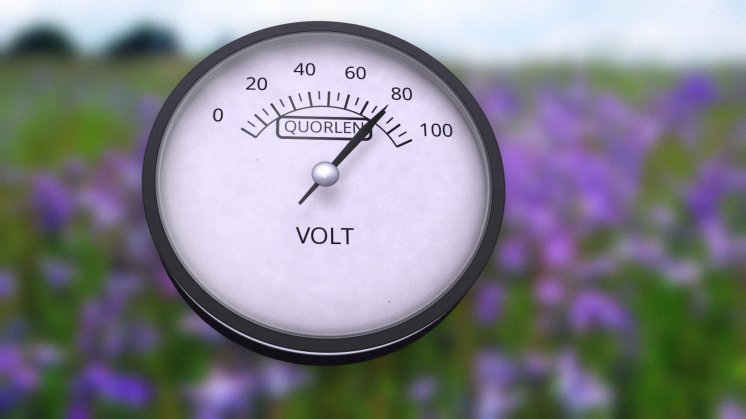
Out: value=80 unit=V
